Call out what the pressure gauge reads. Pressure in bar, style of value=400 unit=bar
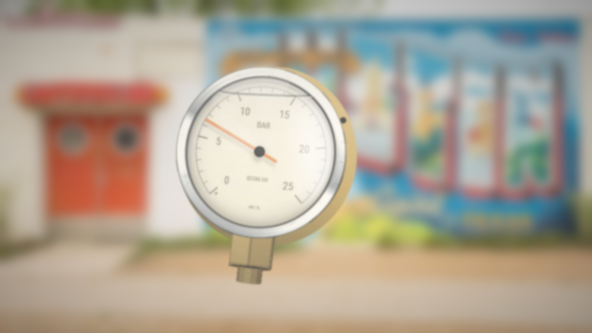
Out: value=6.5 unit=bar
